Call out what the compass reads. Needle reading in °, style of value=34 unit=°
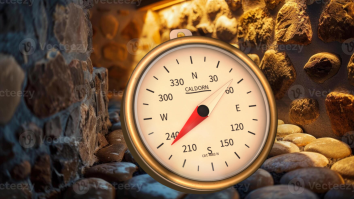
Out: value=232.5 unit=°
